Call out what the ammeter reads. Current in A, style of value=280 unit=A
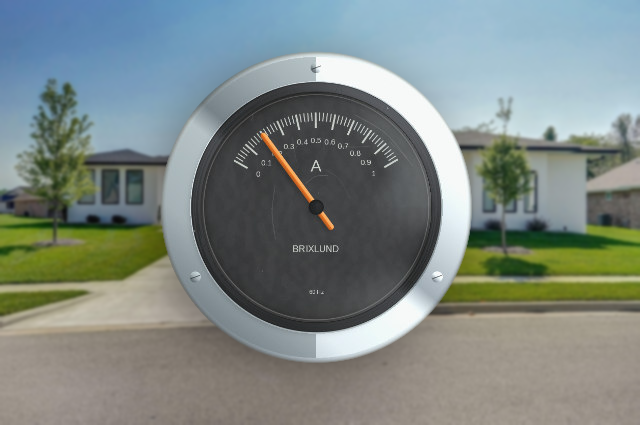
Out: value=0.2 unit=A
